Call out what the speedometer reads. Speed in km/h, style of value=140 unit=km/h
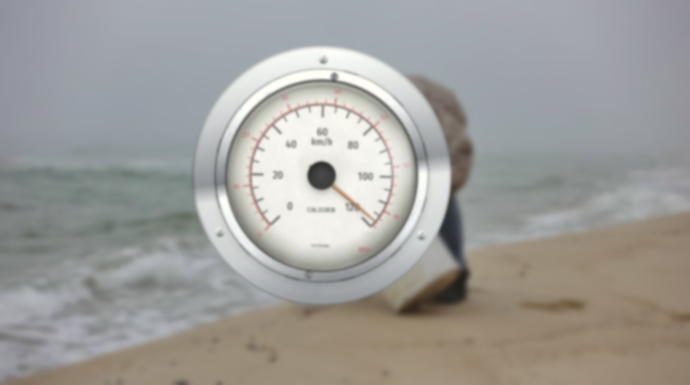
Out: value=117.5 unit=km/h
